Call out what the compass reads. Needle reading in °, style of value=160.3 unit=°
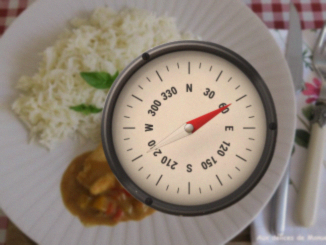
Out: value=60 unit=°
